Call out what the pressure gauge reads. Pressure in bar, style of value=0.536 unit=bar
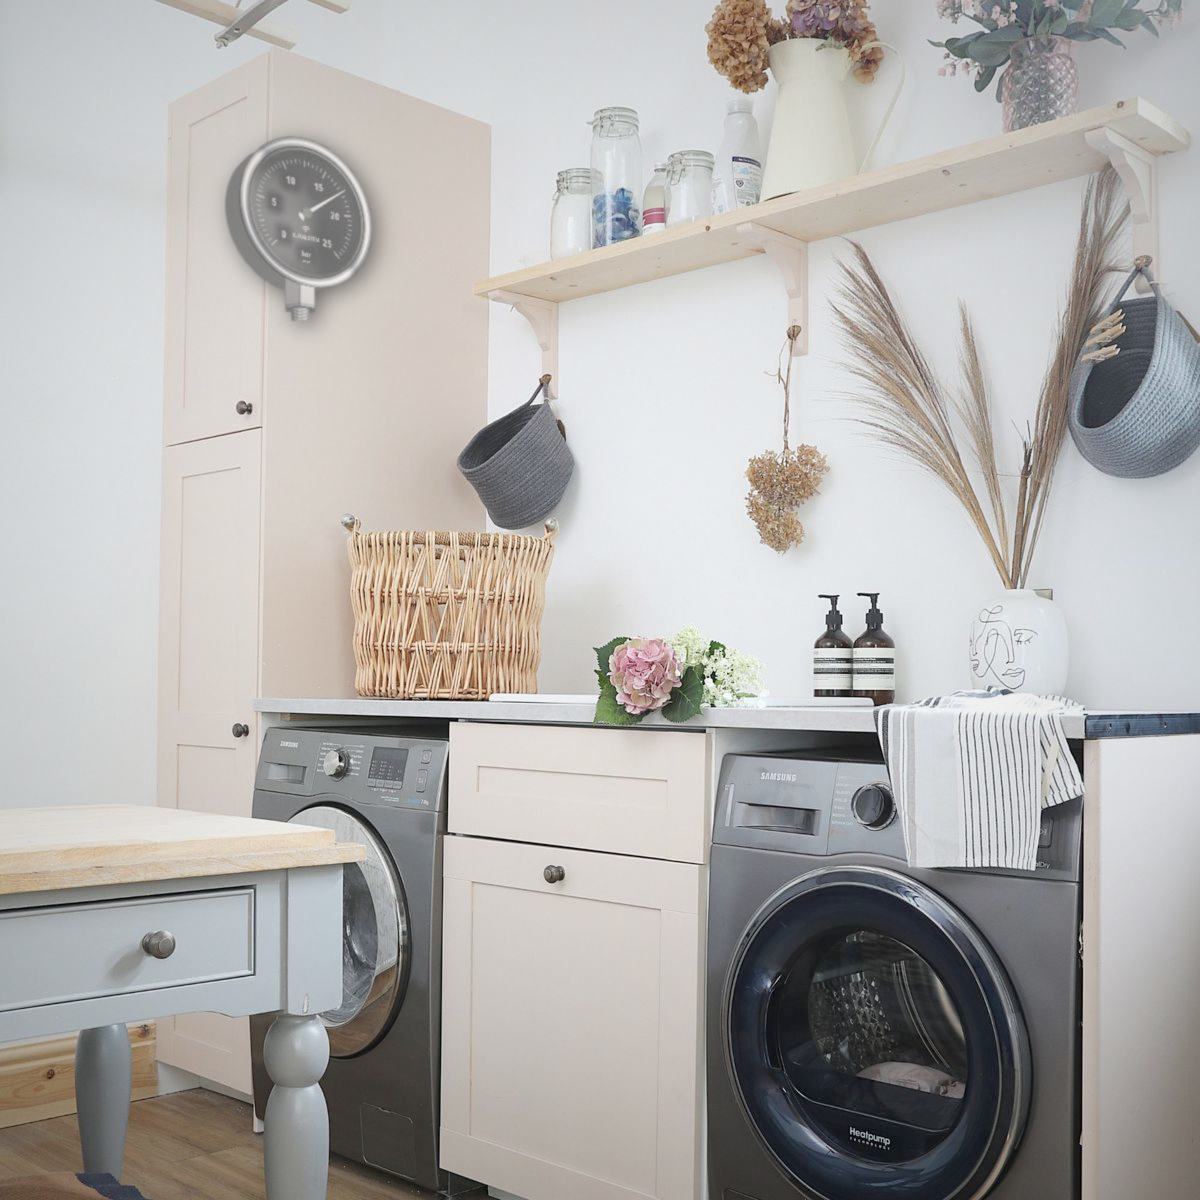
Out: value=17.5 unit=bar
